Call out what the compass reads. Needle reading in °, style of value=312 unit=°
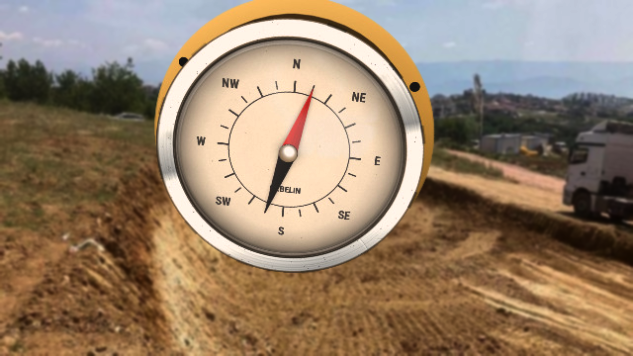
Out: value=15 unit=°
